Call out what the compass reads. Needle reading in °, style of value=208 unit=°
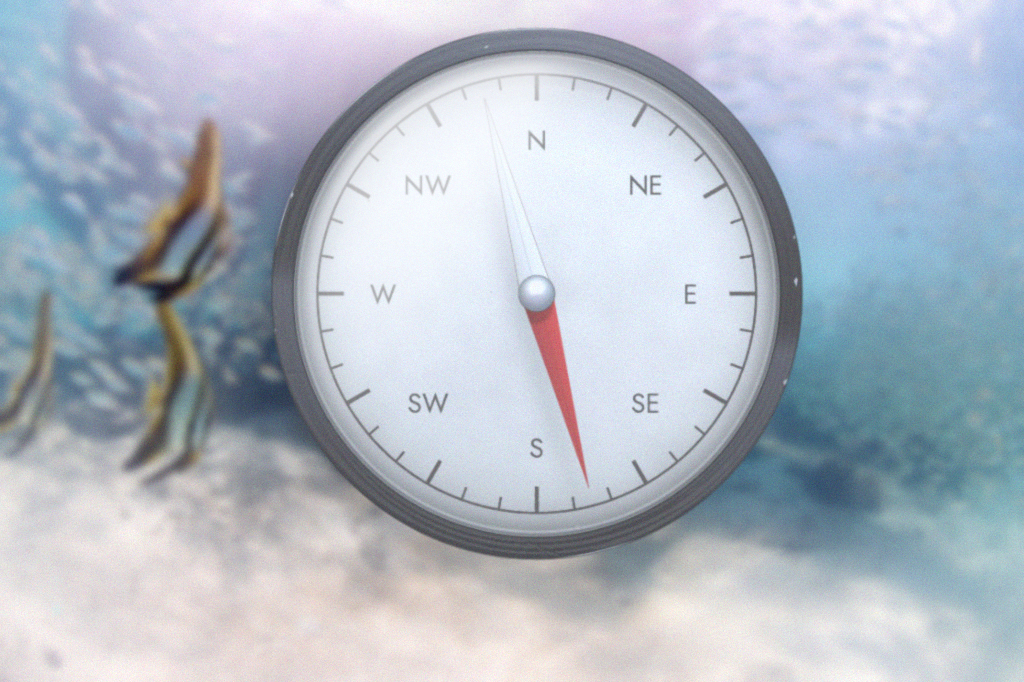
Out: value=165 unit=°
